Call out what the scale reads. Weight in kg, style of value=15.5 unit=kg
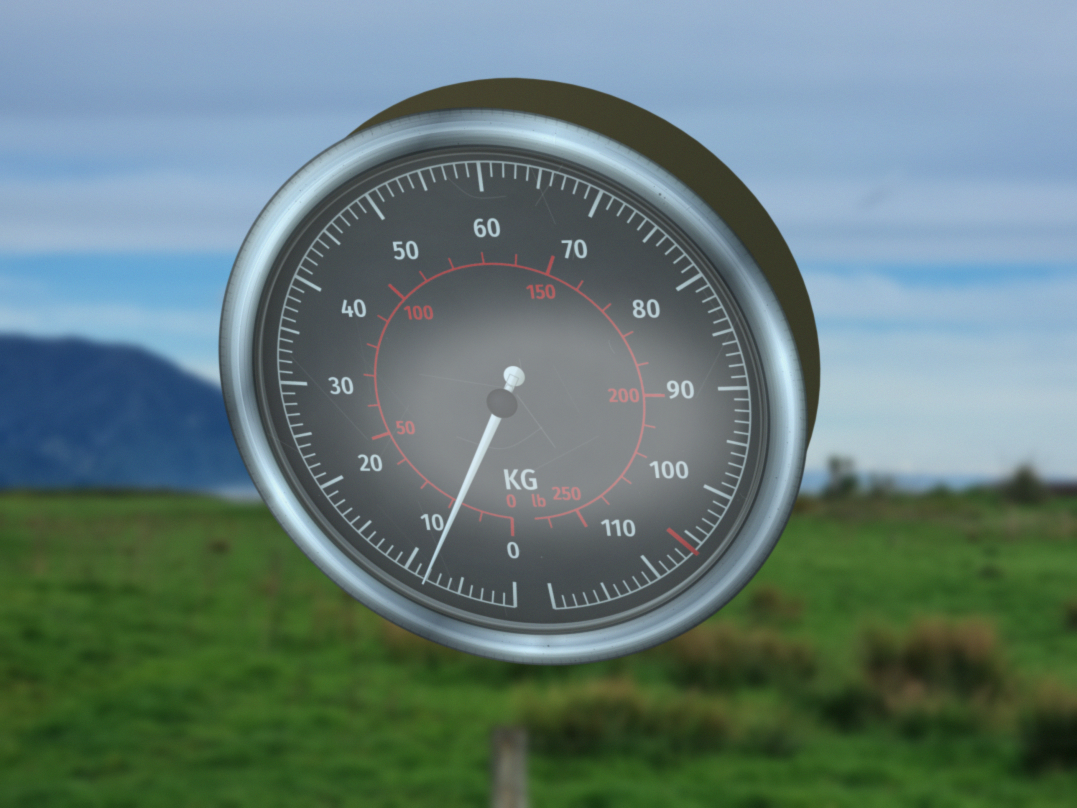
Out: value=8 unit=kg
